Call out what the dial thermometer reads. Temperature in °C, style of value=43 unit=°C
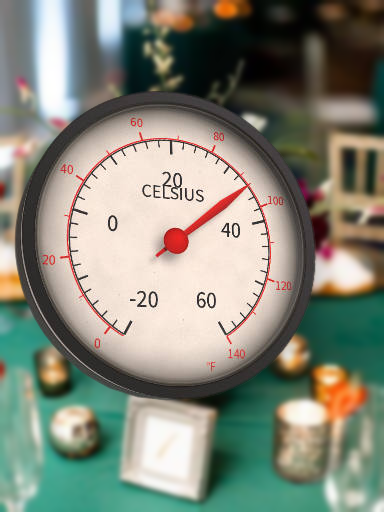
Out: value=34 unit=°C
